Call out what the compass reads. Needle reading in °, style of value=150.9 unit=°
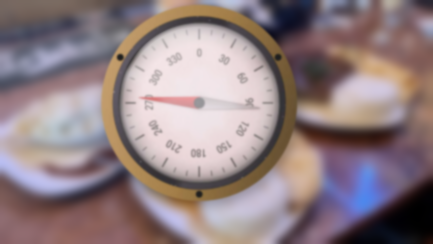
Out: value=275 unit=°
